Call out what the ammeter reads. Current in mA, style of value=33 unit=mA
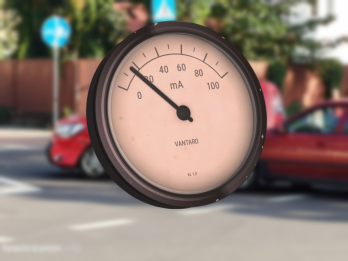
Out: value=15 unit=mA
